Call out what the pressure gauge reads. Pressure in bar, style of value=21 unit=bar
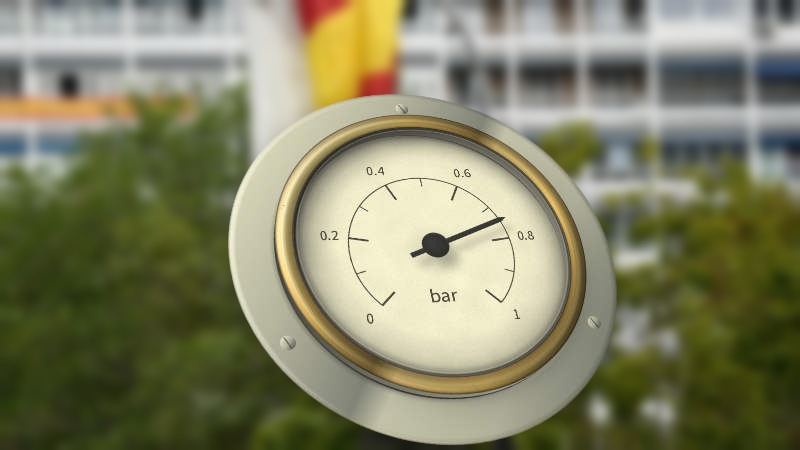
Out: value=0.75 unit=bar
